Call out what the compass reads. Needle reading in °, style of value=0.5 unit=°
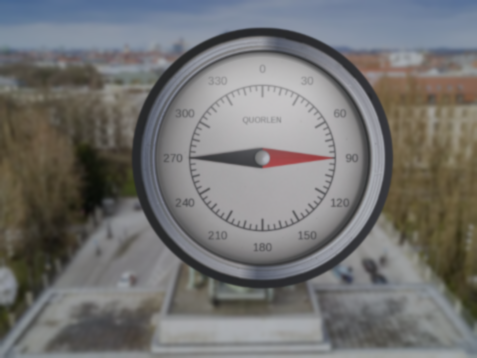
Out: value=90 unit=°
